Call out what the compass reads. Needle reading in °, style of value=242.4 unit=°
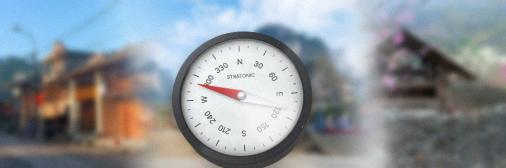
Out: value=290 unit=°
